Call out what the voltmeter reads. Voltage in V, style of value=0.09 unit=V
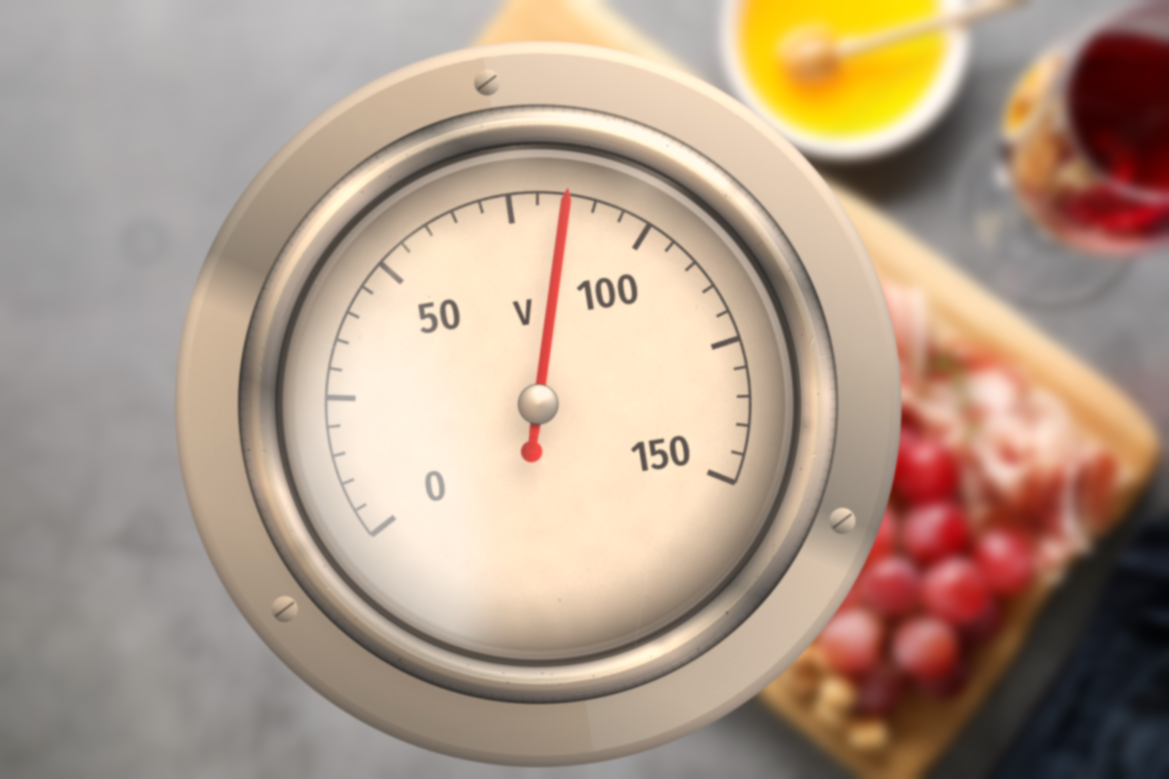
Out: value=85 unit=V
